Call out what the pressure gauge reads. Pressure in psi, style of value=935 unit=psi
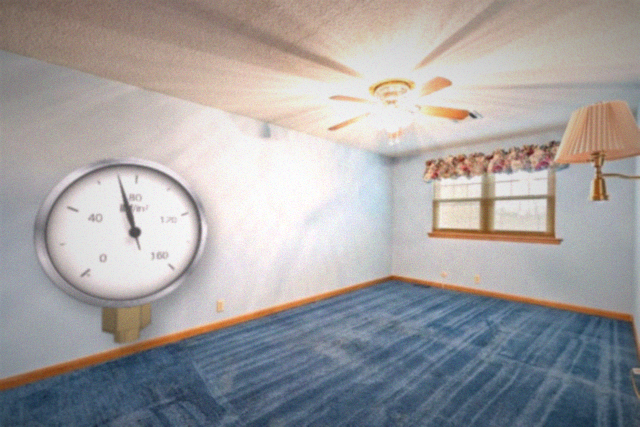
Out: value=70 unit=psi
